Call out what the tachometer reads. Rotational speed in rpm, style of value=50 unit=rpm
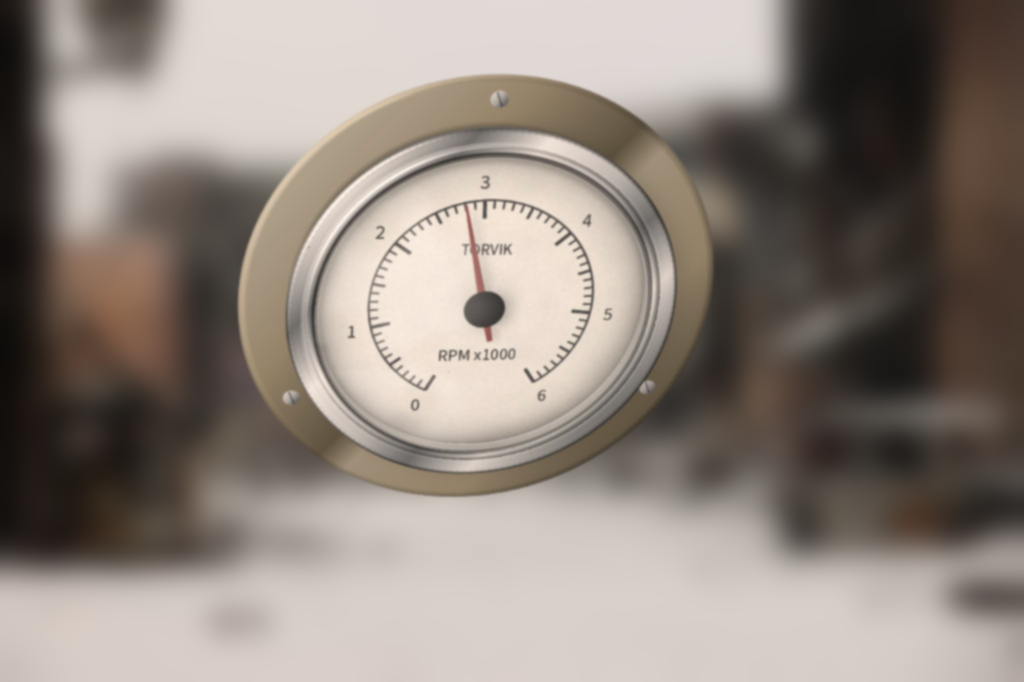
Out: value=2800 unit=rpm
